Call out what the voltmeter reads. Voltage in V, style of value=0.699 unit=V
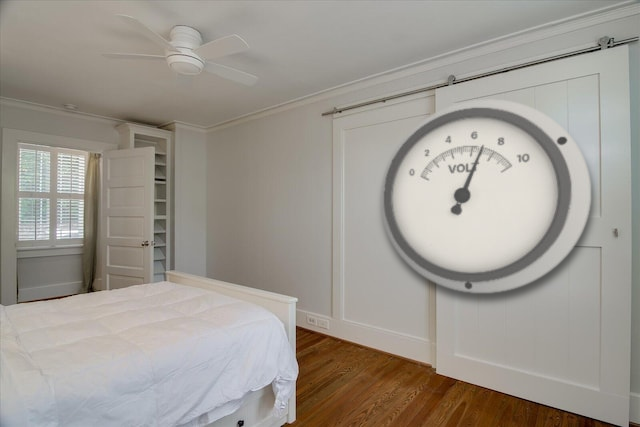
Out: value=7 unit=V
